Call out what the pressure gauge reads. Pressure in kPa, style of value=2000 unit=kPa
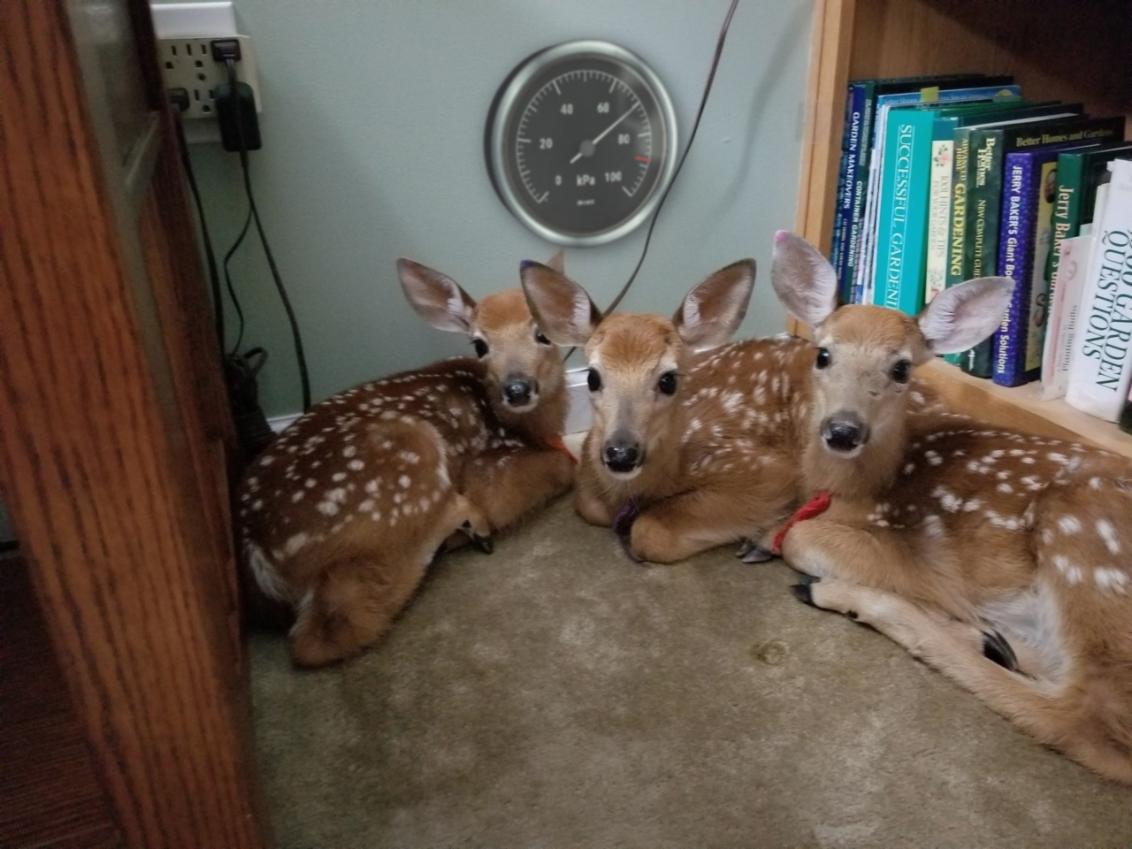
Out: value=70 unit=kPa
